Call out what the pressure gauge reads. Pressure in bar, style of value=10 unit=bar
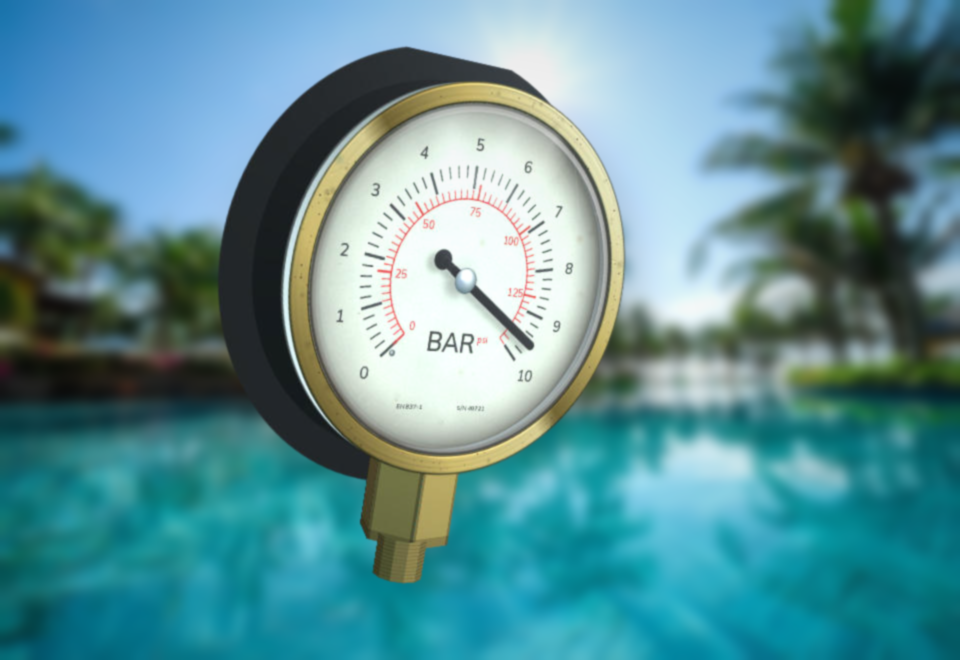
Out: value=9.6 unit=bar
